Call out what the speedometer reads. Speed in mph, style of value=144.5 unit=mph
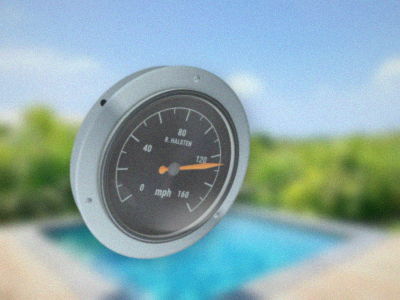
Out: value=125 unit=mph
